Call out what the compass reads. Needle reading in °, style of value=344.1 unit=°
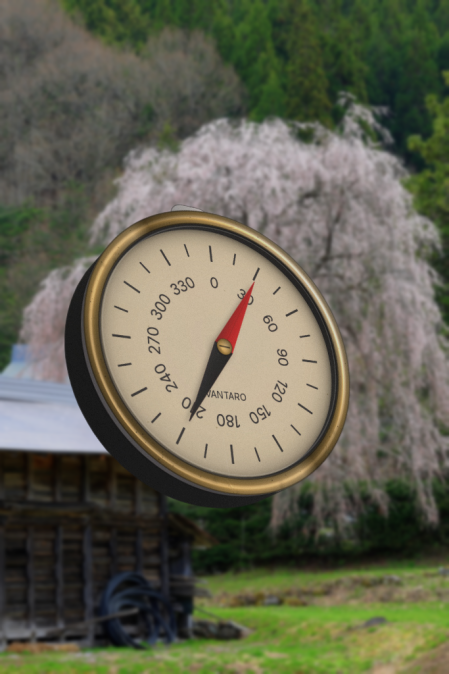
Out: value=30 unit=°
